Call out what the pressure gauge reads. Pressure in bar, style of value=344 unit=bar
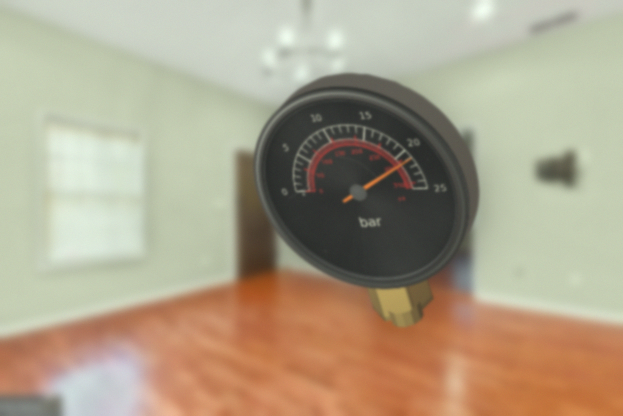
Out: value=21 unit=bar
